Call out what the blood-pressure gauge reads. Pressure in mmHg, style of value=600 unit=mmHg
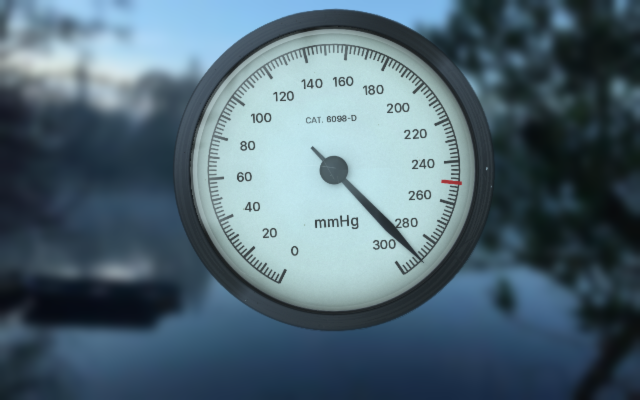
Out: value=290 unit=mmHg
